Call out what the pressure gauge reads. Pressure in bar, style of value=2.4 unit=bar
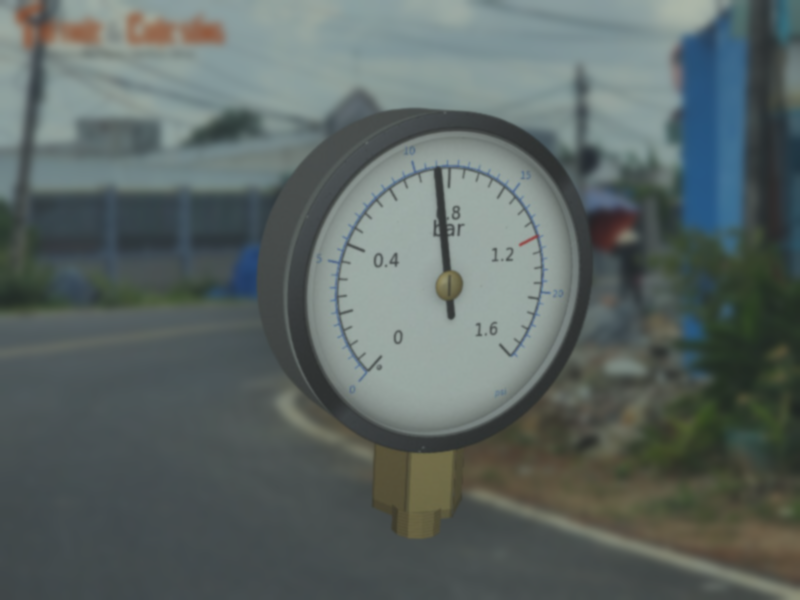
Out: value=0.75 unit=bar
